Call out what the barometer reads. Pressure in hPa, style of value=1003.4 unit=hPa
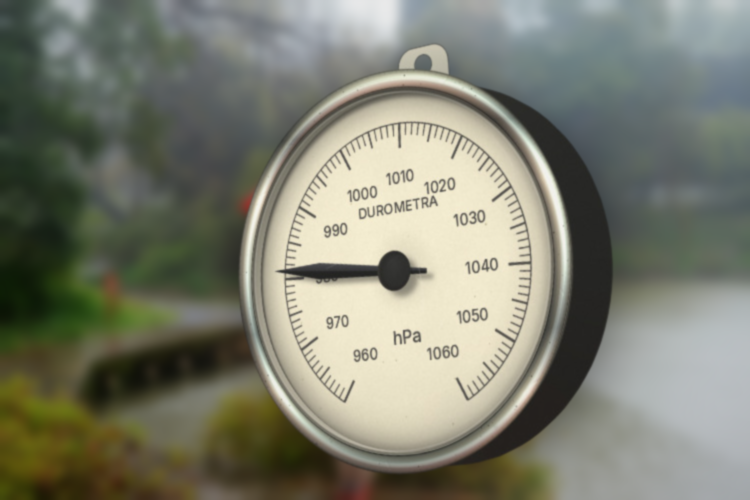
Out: value=981 unit=hPa
